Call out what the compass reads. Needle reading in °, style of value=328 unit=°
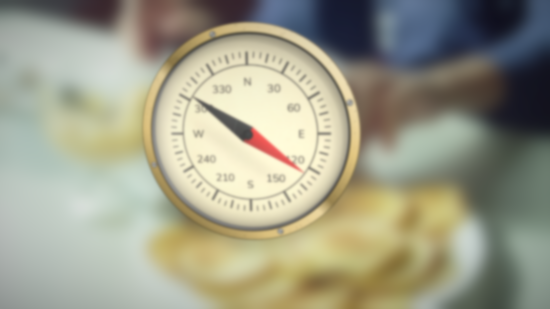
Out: value=125 unit=°
